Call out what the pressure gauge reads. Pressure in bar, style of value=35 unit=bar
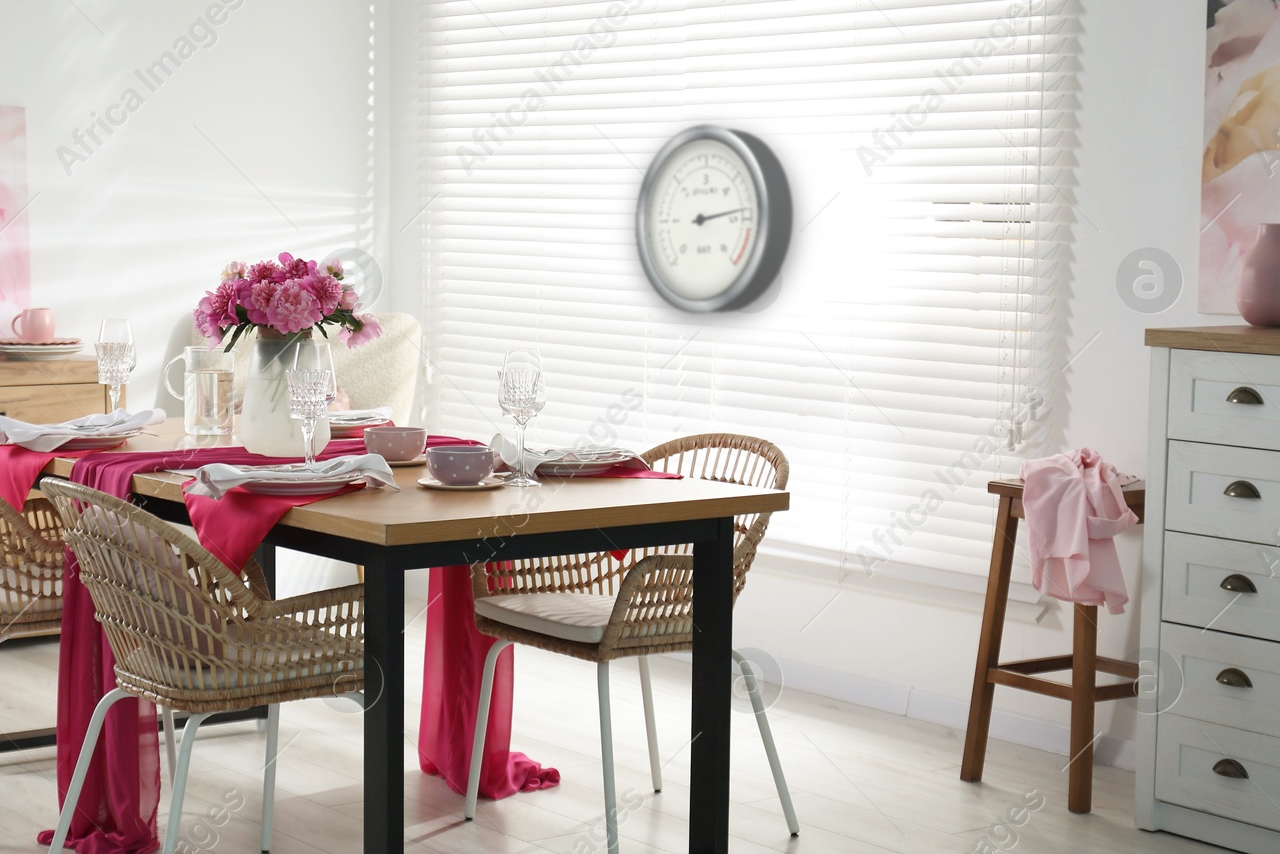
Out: value=4.8 unit=bar
